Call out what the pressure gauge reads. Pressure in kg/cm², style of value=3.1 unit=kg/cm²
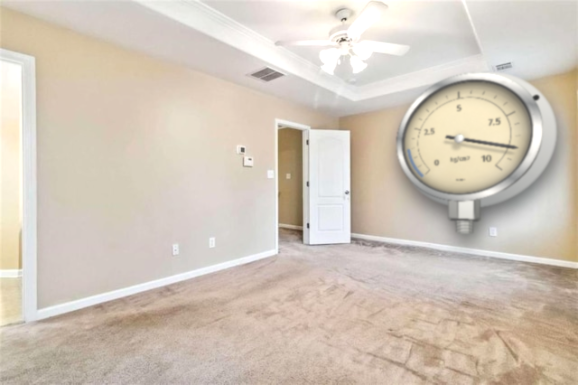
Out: value=9 unit=kg/cm²
